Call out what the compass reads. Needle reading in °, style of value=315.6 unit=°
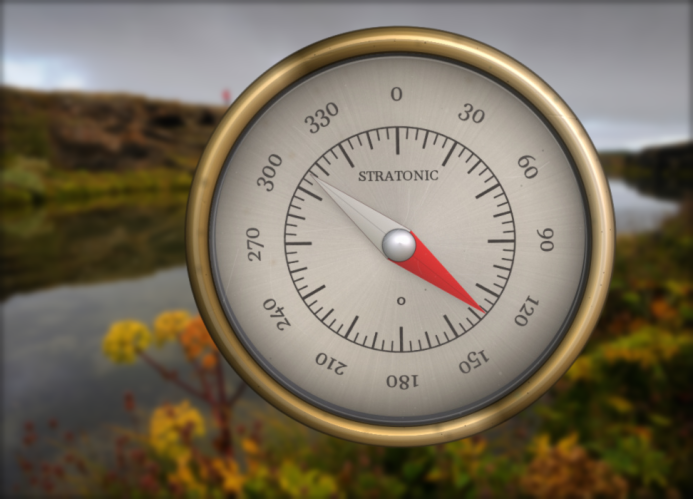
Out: value=130 unit=°
